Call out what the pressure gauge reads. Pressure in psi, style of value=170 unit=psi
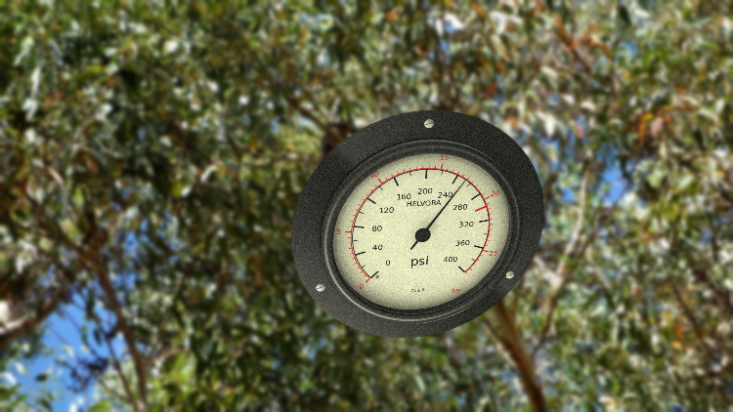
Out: value=250 unit=psi
